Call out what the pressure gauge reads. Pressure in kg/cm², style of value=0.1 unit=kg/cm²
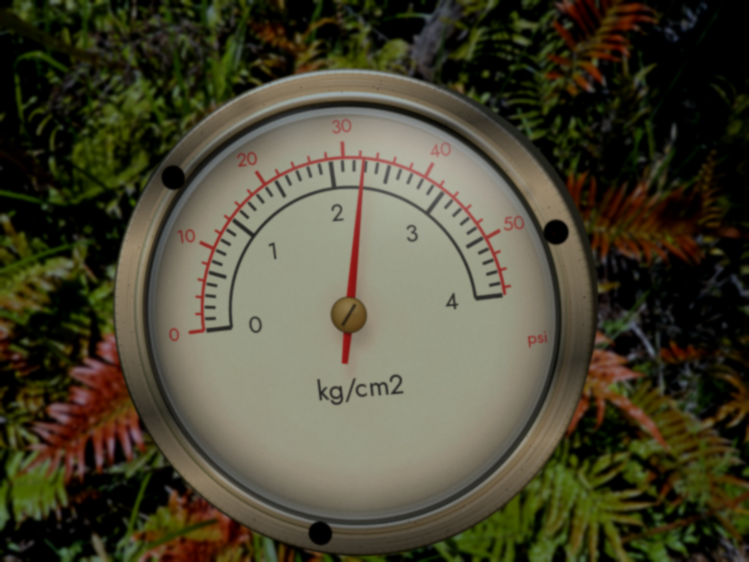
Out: value=2.3 unit=kg/cm²
